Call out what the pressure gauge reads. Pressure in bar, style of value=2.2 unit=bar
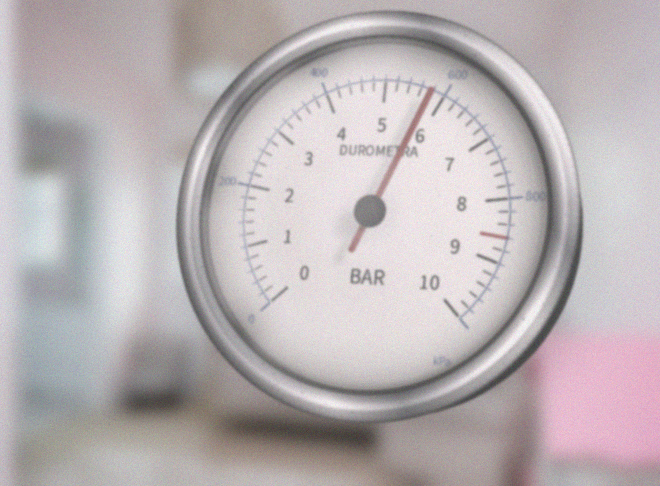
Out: value=5.8 unit=bar
